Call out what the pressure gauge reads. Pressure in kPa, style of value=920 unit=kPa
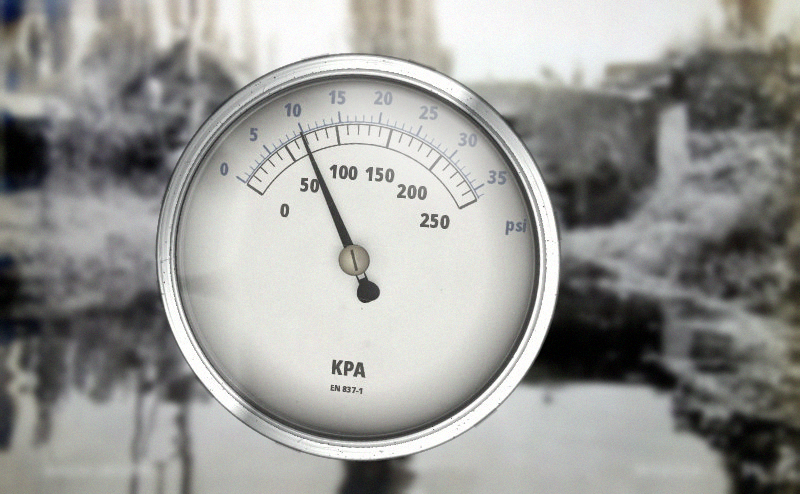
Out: value=70 unit=kPa
